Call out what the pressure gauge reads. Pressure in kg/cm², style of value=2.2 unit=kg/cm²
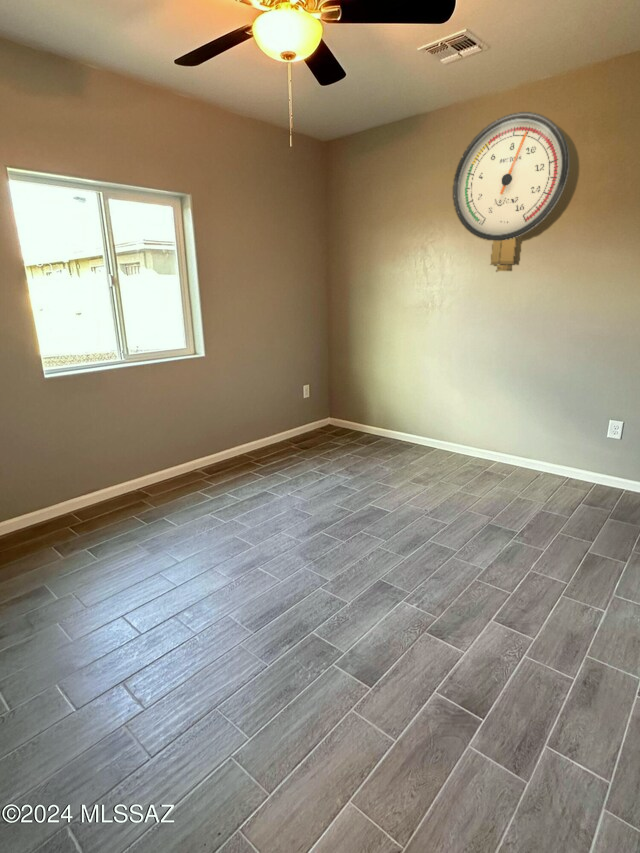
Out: value=9 unit=kg/cm²
